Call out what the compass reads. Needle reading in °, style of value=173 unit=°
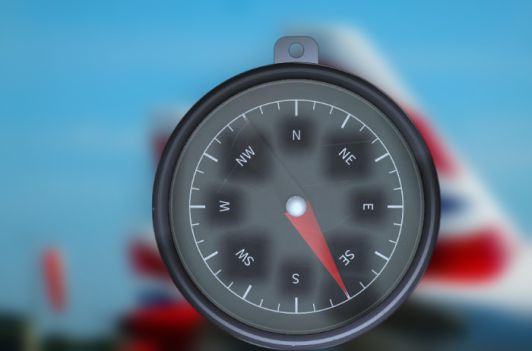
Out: value=150 unit=°
